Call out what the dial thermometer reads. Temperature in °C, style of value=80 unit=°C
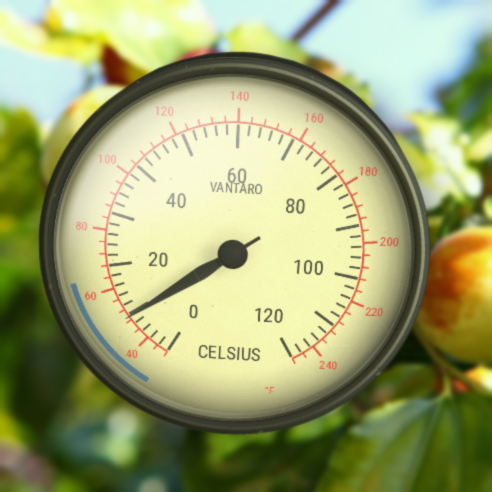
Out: value=10 unit=°C
